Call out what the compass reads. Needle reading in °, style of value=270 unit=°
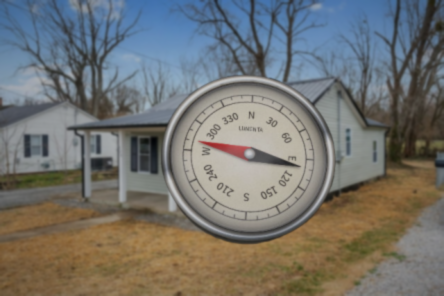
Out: value=280 unit=°
